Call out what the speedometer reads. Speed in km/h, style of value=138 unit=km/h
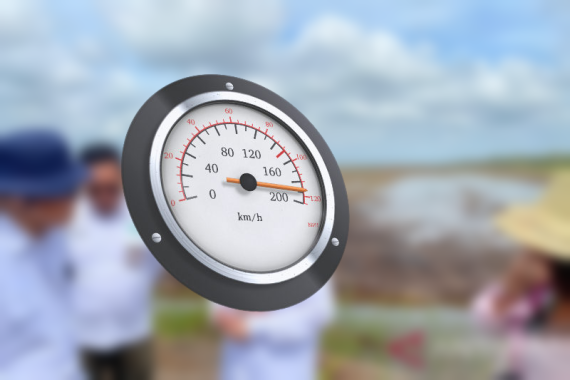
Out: value=190 unit=km/h
